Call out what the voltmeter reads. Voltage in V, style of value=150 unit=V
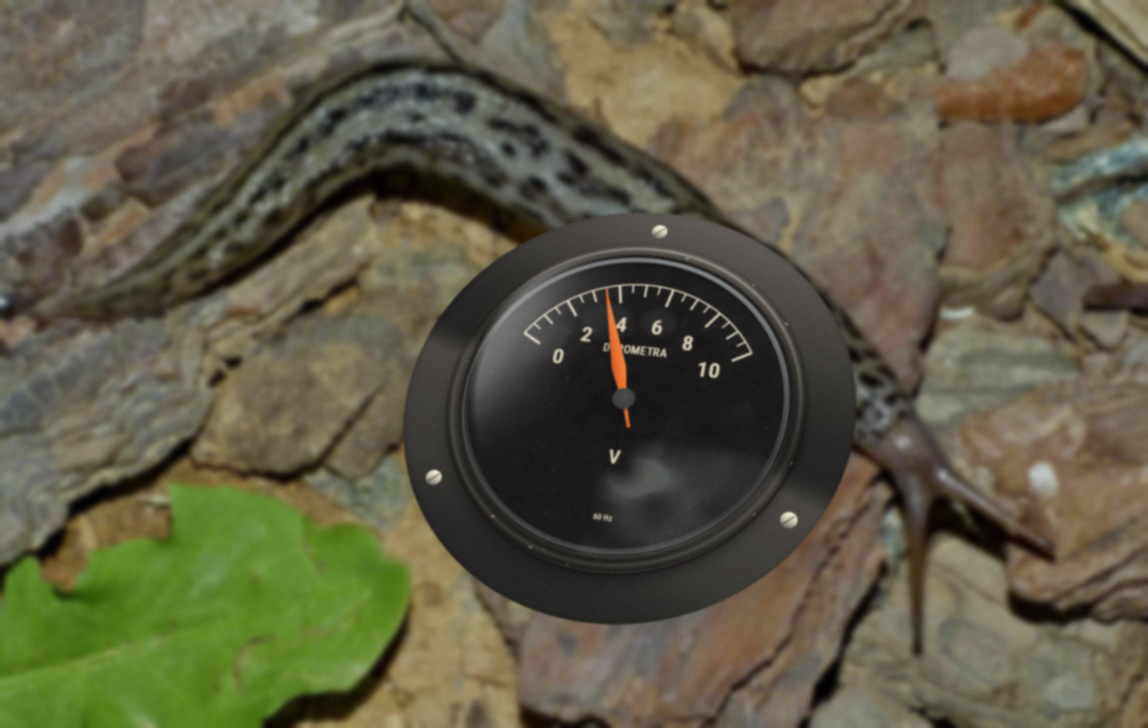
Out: value=3.5 unit=V
